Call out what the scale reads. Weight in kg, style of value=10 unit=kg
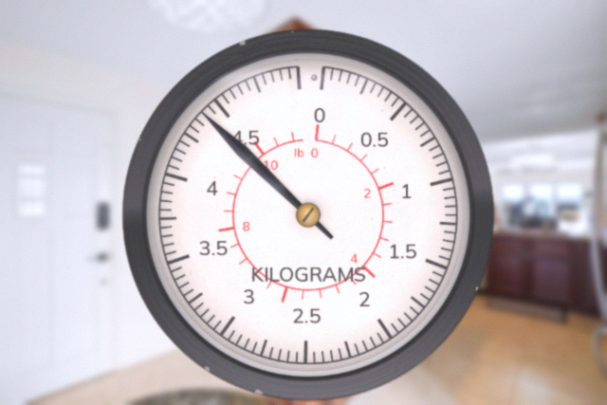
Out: value=4.4 unit=kg
